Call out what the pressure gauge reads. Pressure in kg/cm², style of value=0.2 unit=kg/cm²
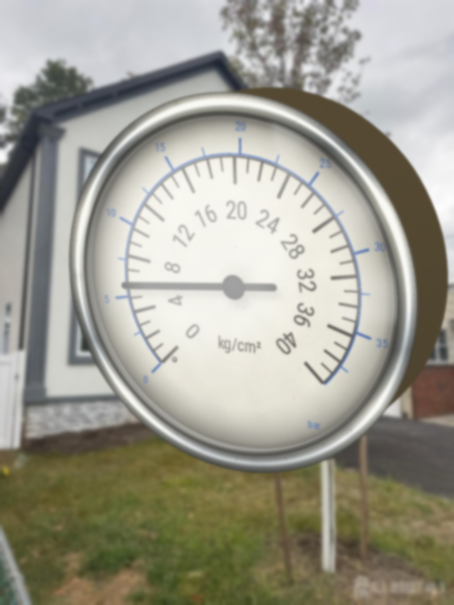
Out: value=6 unit=kg/cm²
